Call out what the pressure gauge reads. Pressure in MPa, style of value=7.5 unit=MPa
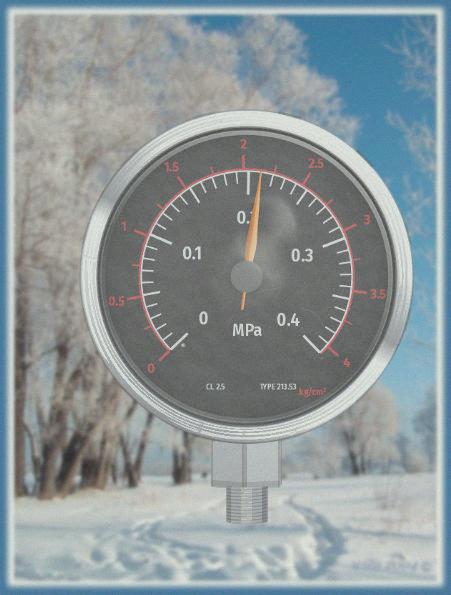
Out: value=0.21 unit=MPa
